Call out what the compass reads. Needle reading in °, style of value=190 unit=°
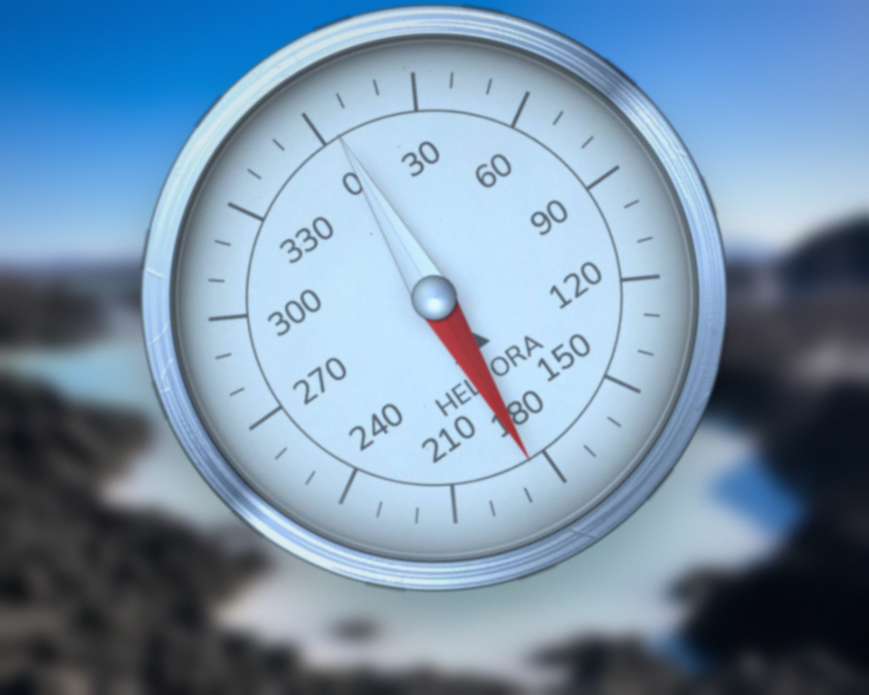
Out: value=185 unit=°
